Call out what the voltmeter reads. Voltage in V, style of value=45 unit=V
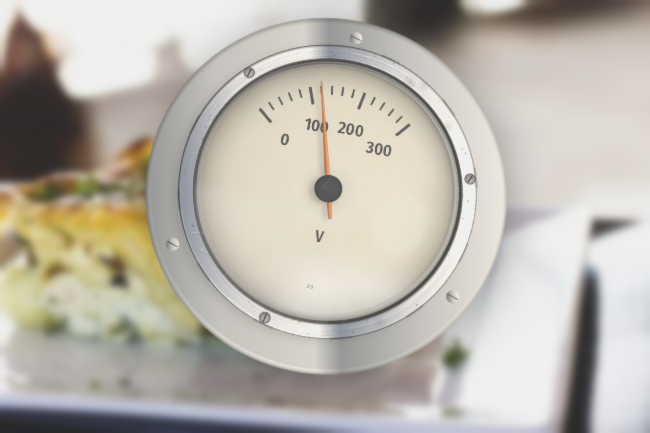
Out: value=120 unit=V
